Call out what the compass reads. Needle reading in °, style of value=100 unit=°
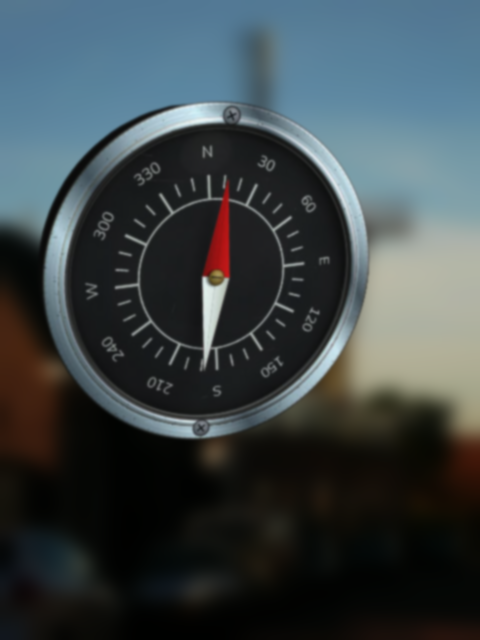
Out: value=10 unit=°
